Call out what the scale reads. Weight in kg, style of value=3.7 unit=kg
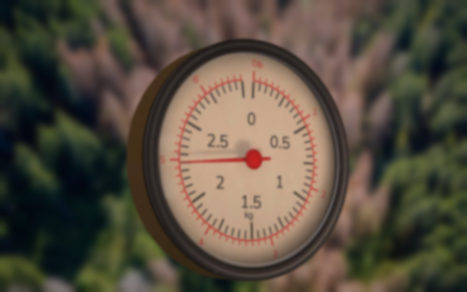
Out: value=2.25 unit=kg
